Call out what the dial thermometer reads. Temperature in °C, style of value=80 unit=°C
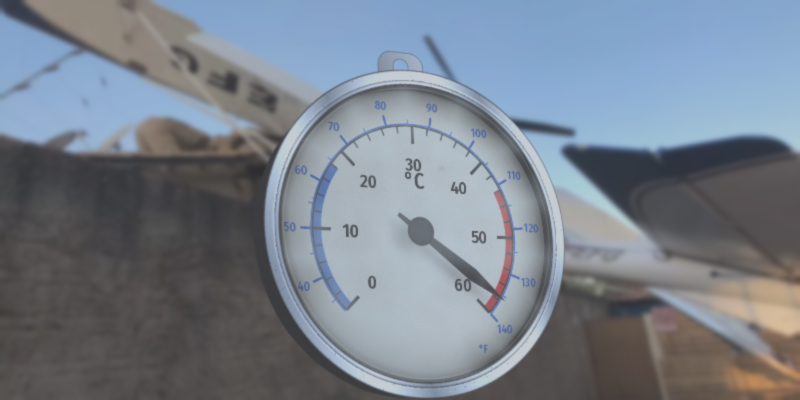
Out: value=58 unit=°C
